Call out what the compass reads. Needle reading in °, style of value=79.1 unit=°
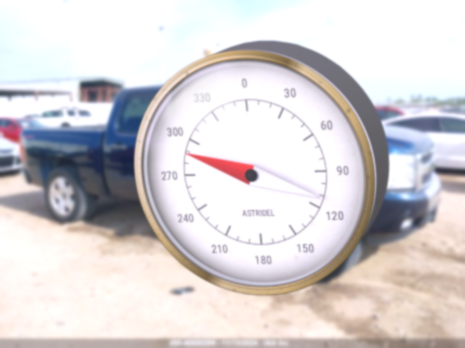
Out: value=290 unit=°
